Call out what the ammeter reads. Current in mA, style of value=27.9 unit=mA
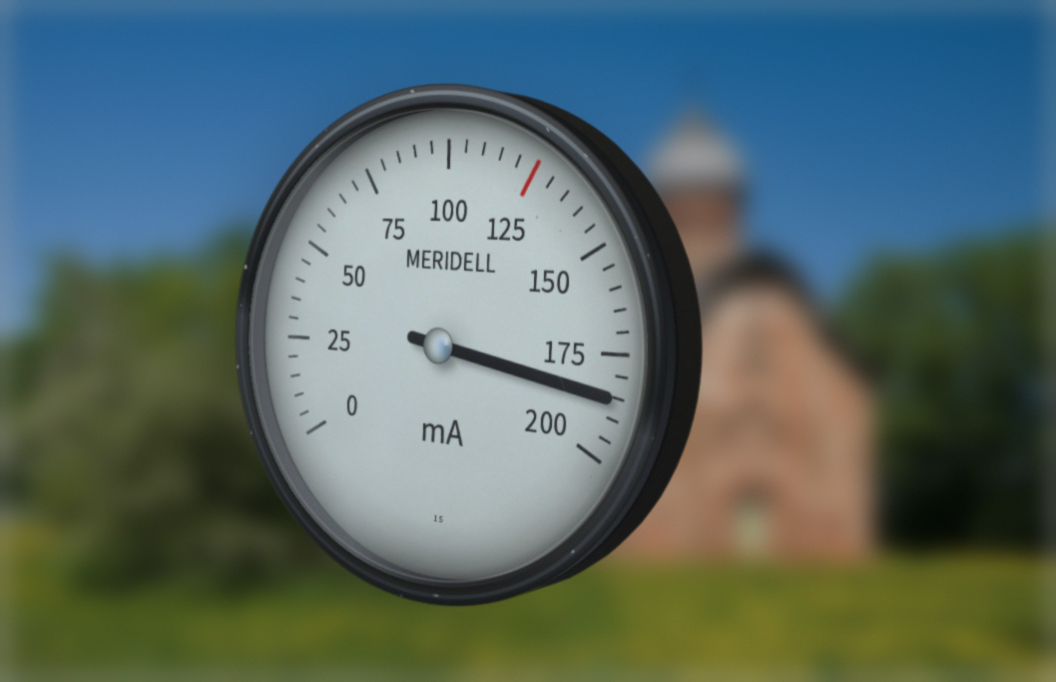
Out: value=185 unit=mA
